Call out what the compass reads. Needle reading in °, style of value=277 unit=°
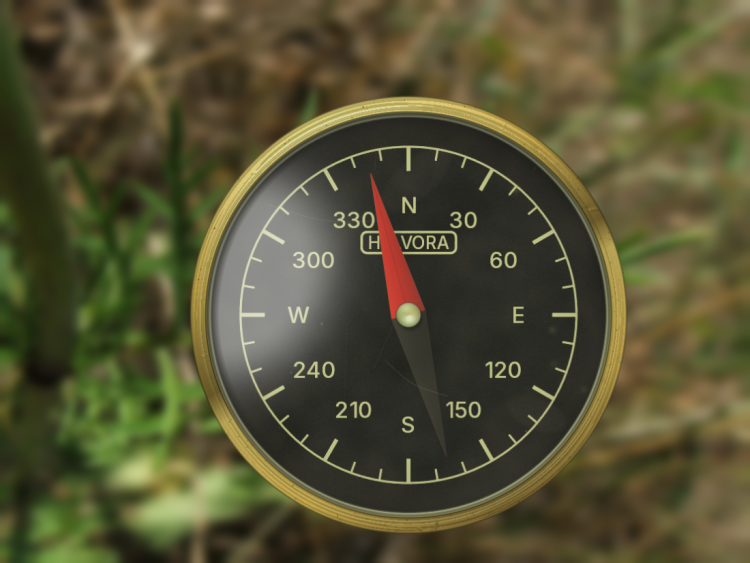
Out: value=345 unit=°
